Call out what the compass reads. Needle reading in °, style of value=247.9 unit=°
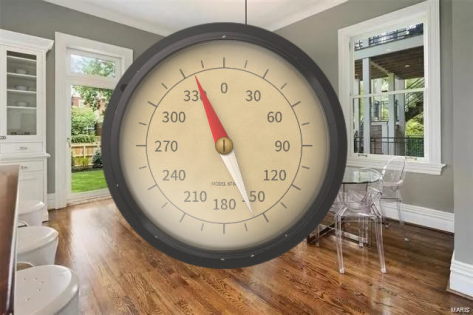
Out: value=337.5 unit=°
